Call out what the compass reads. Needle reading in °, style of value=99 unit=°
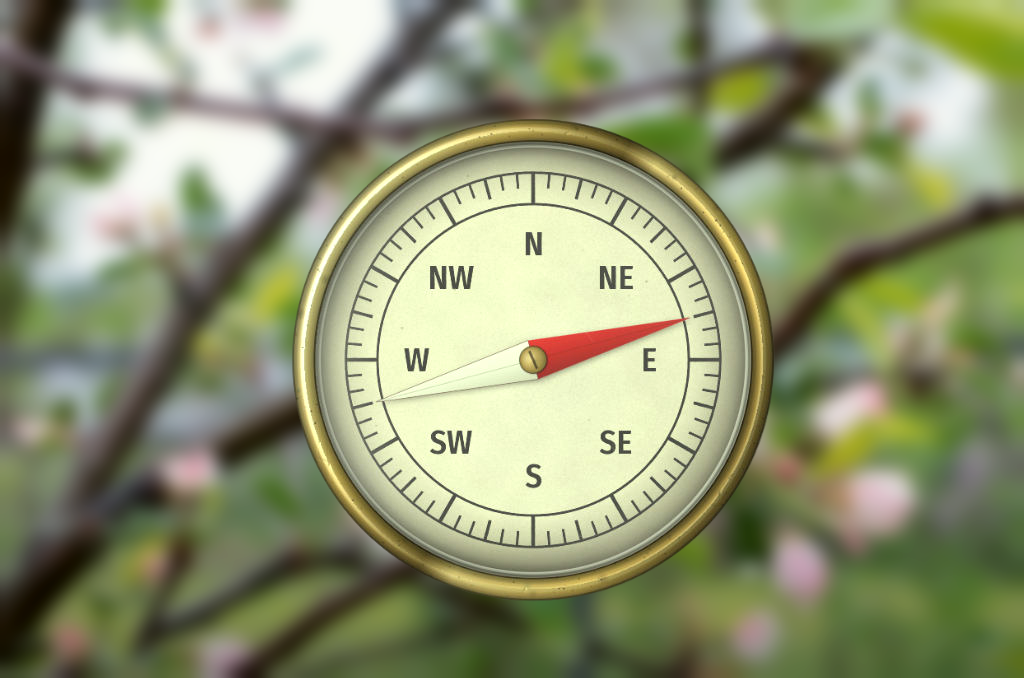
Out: value=75 unit=°
